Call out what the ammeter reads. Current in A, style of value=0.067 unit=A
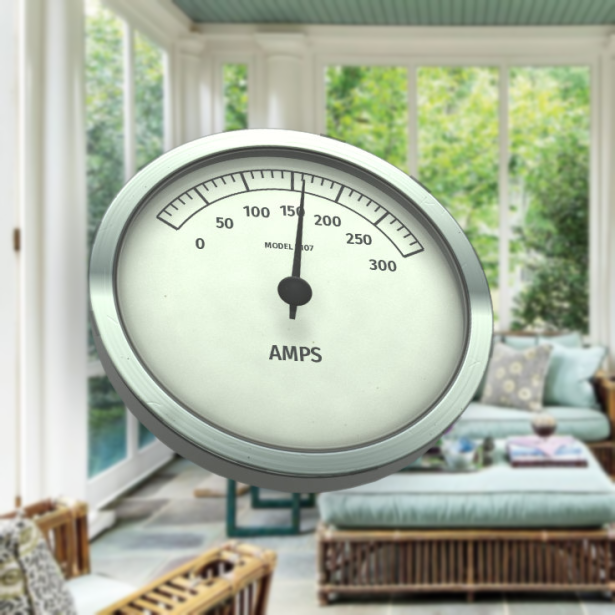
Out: value=160 unit=A
